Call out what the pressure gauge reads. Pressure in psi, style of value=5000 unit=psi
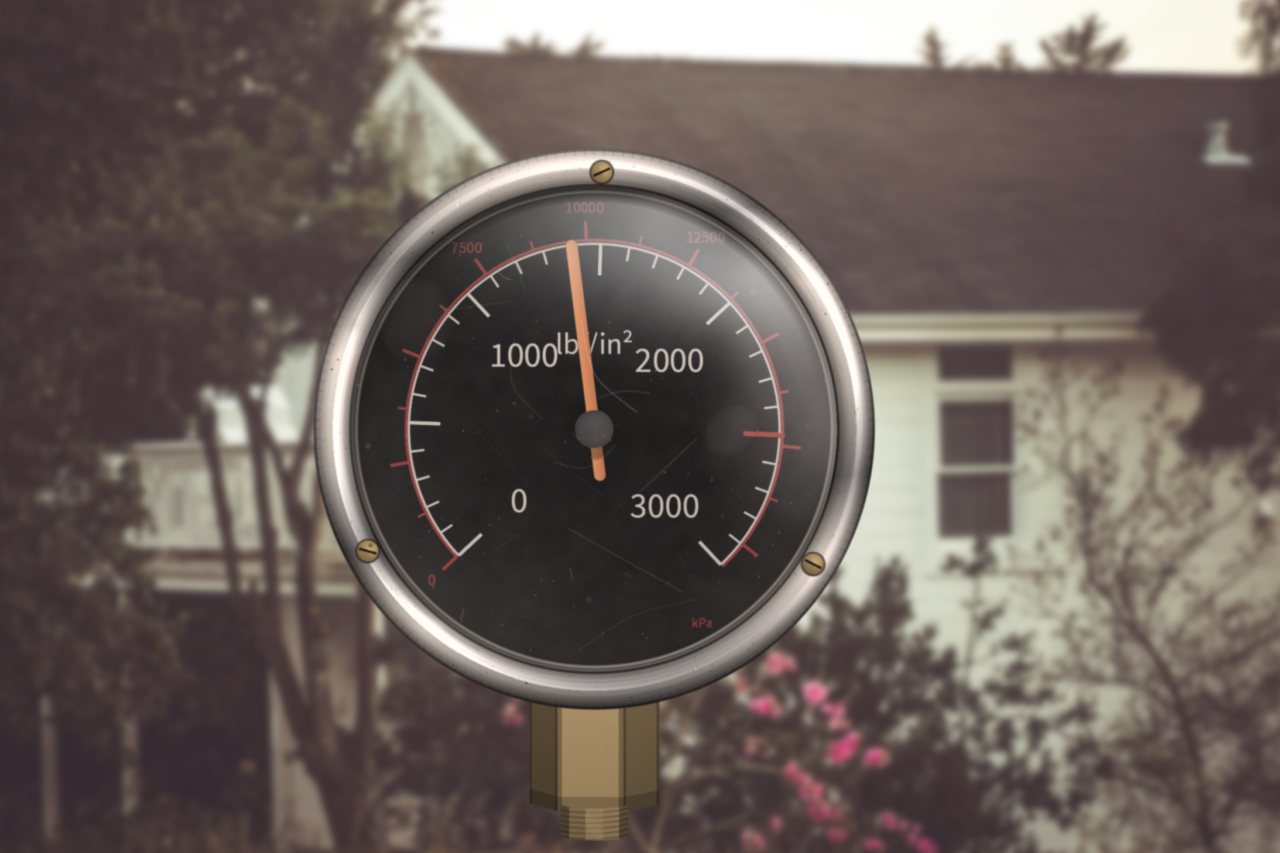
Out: value=1400 unit=psi
